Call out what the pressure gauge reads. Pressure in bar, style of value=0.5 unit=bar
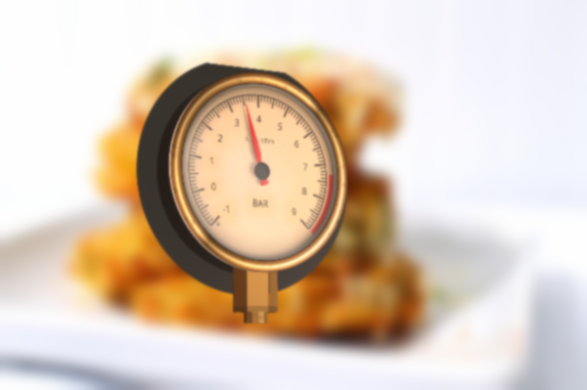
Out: value=3.5 unit=bar
